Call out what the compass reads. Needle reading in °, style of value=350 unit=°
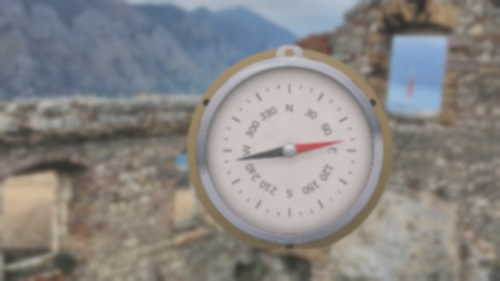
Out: value=80 unit=°
